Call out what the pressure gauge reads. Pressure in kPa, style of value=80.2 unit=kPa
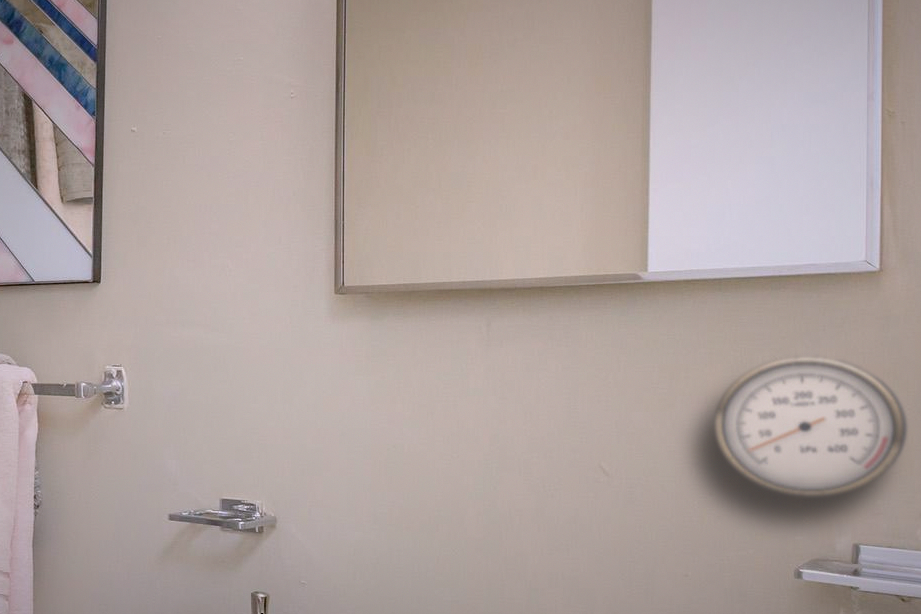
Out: value=25 unit=kPa
